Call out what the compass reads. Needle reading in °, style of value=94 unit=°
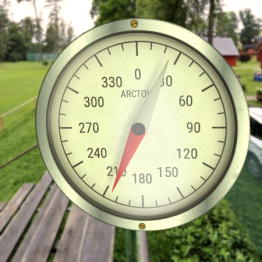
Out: value=205 unit=°
